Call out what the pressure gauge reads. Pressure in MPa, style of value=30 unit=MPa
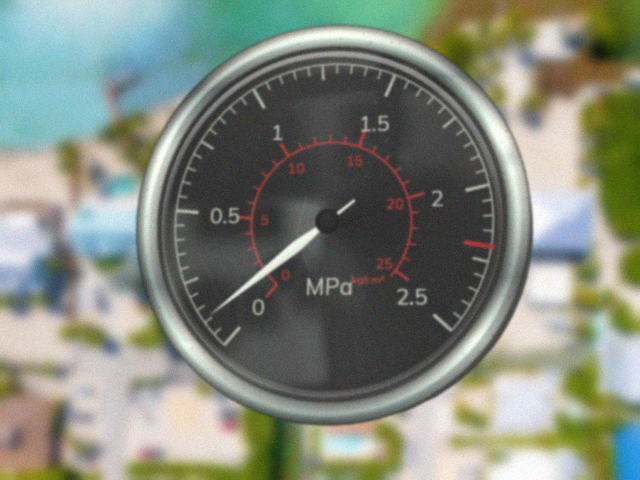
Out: value=0.1 unit=MPa
